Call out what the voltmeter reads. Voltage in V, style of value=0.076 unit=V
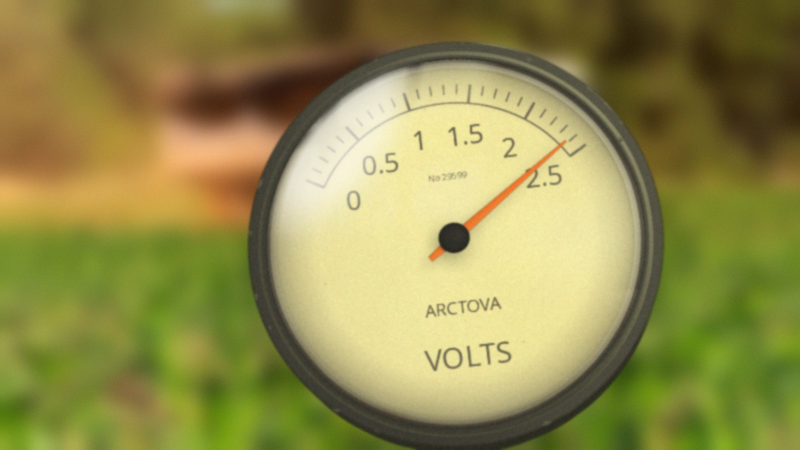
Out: value=2.4 unit=V
